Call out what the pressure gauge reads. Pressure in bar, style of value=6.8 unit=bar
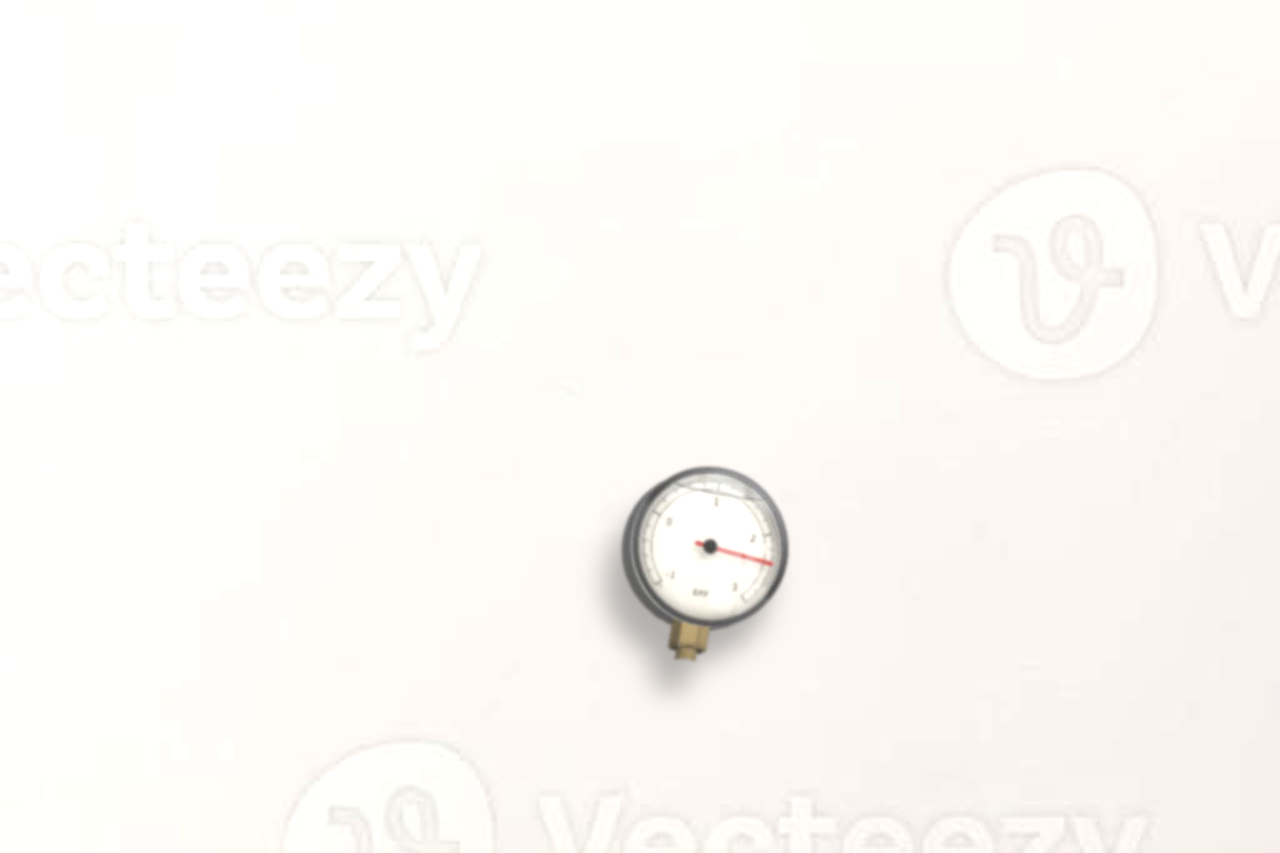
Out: value=2.4 unit=bar
